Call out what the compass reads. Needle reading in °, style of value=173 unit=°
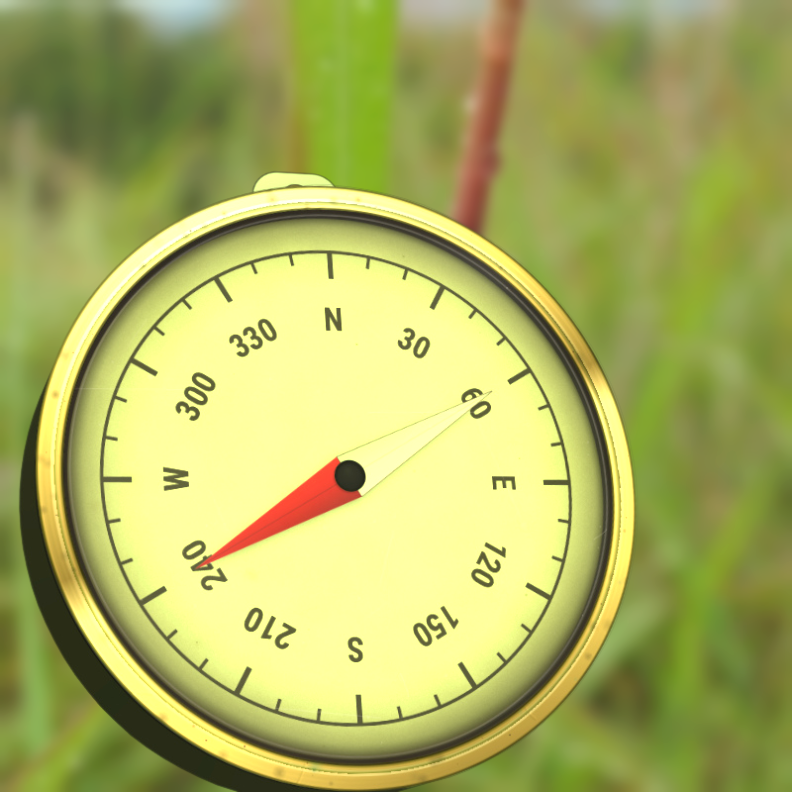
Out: value=240 unit=°
